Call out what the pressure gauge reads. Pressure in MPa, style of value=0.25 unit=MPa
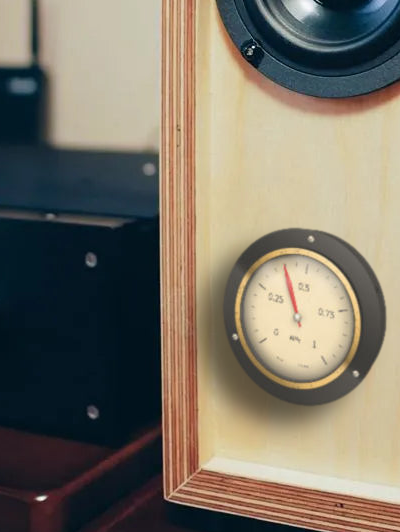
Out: value=0.4 unit=MPa
